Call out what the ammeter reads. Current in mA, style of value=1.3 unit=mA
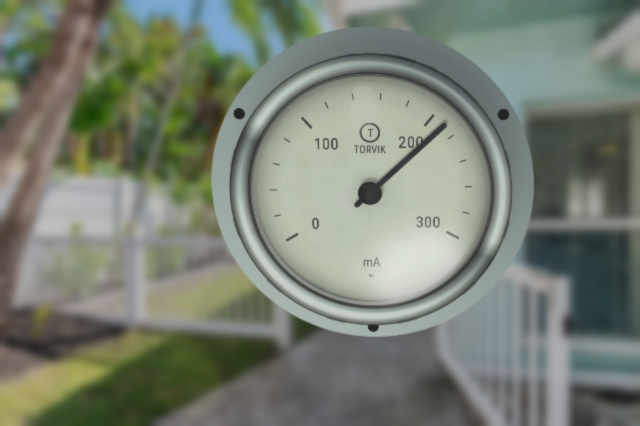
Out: value=210 unit=mA
